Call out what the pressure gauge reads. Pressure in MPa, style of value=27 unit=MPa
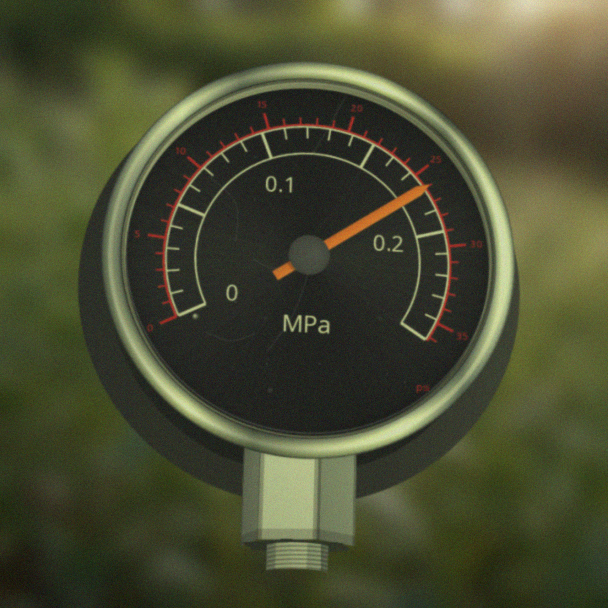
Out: value=0.18 unit=MPa
